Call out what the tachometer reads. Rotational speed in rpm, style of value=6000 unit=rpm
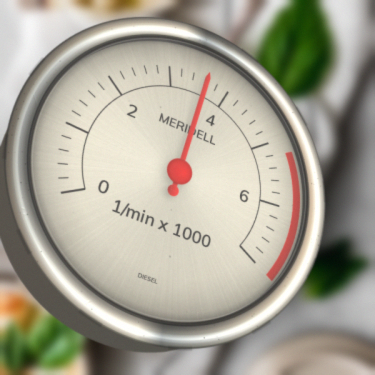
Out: value=3600 unit=rpm
